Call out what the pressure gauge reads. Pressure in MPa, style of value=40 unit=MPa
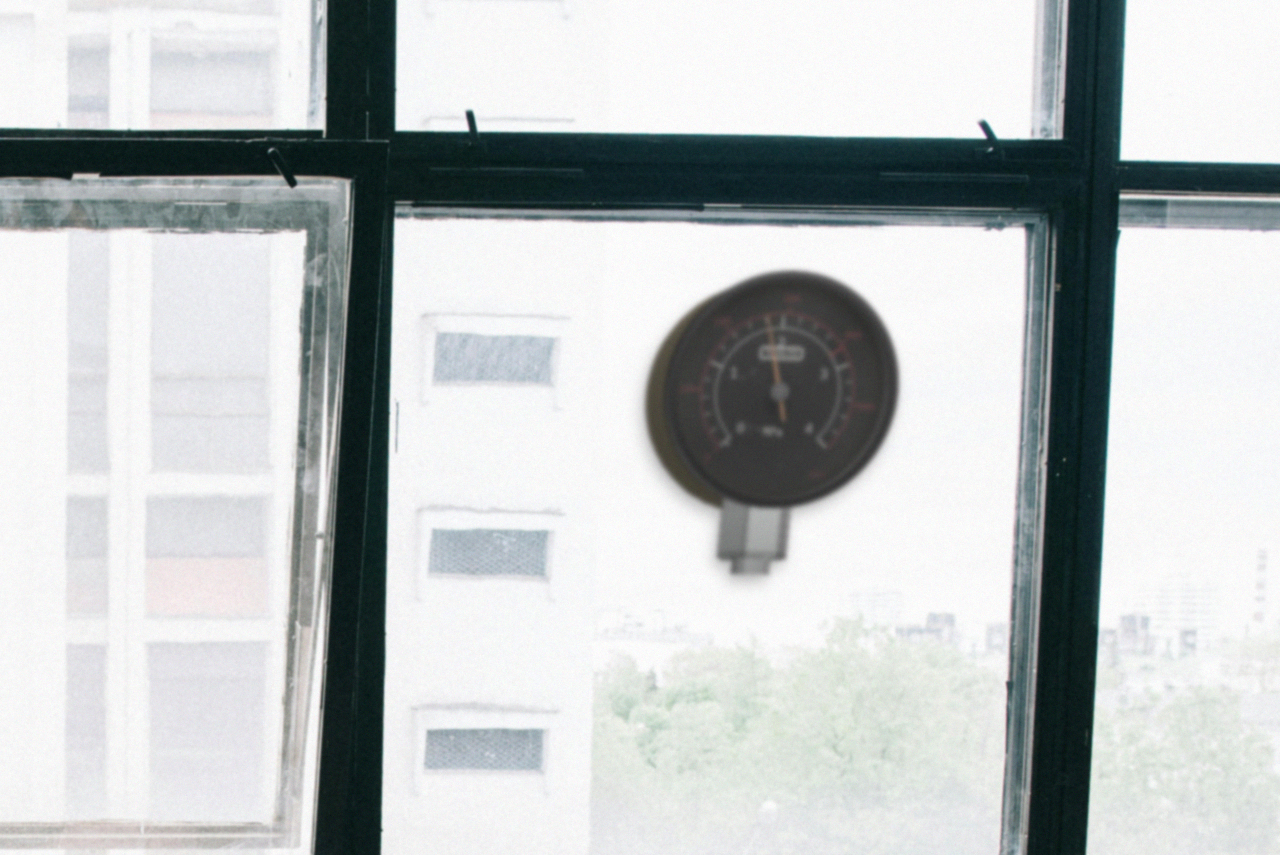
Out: value=1.8 unit=MPa
